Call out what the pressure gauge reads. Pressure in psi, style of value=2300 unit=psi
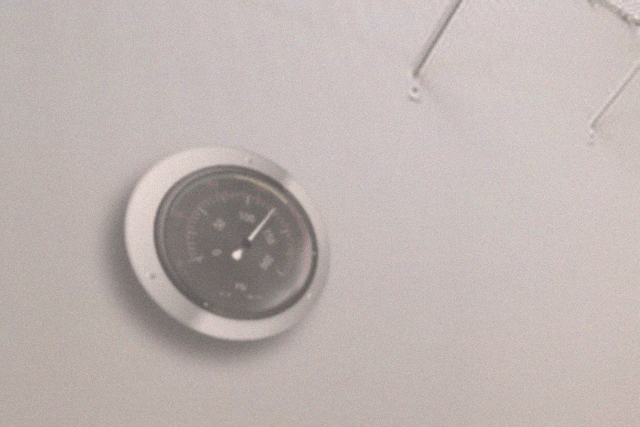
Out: value=125 unit=psi
